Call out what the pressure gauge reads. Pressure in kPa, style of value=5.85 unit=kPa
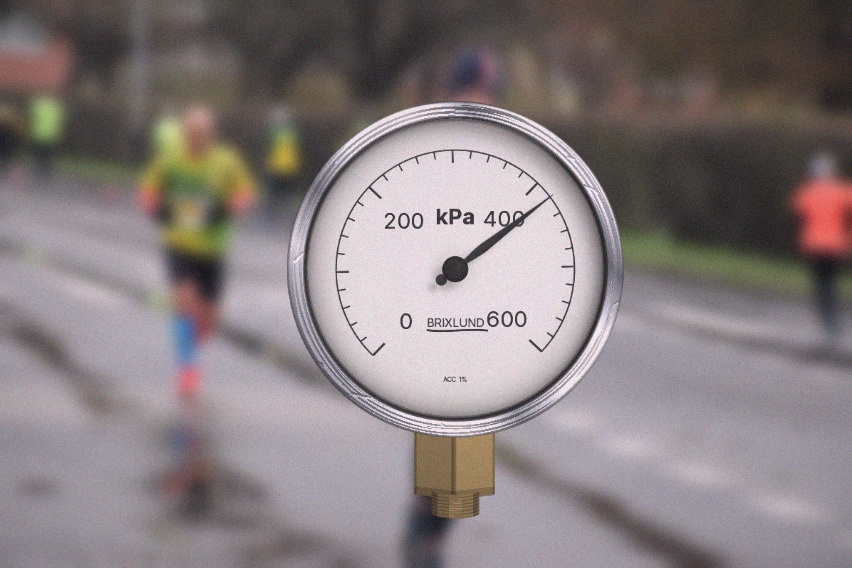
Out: value=420 unit=kPa
